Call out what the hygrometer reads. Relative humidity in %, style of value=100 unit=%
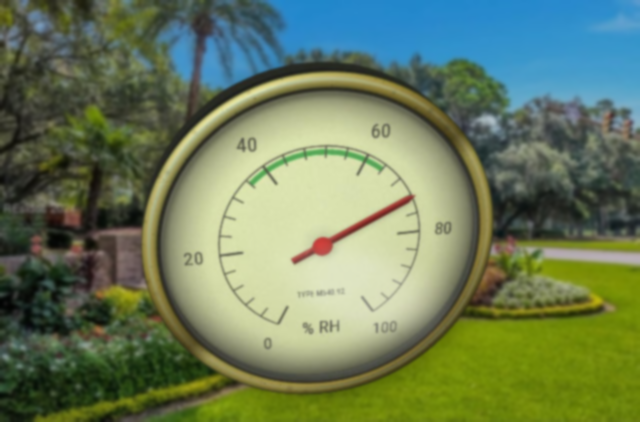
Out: value=72 unit=%
